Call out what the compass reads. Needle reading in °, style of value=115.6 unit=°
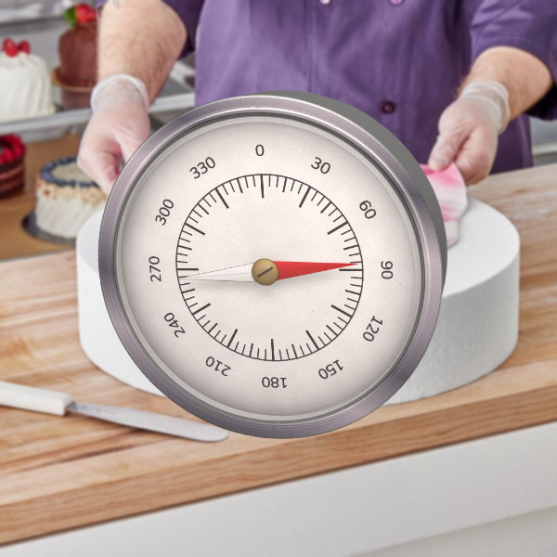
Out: value=85 unit=°
